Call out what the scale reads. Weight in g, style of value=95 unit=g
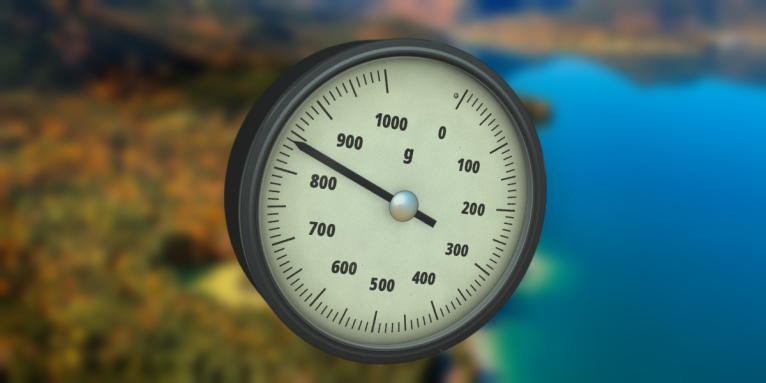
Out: value=840 unit=g
